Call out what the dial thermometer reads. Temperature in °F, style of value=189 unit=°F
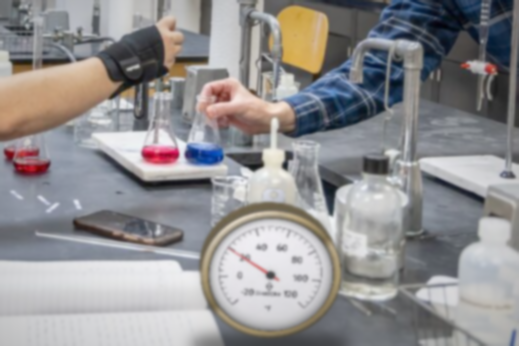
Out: value=20 unit=°F
